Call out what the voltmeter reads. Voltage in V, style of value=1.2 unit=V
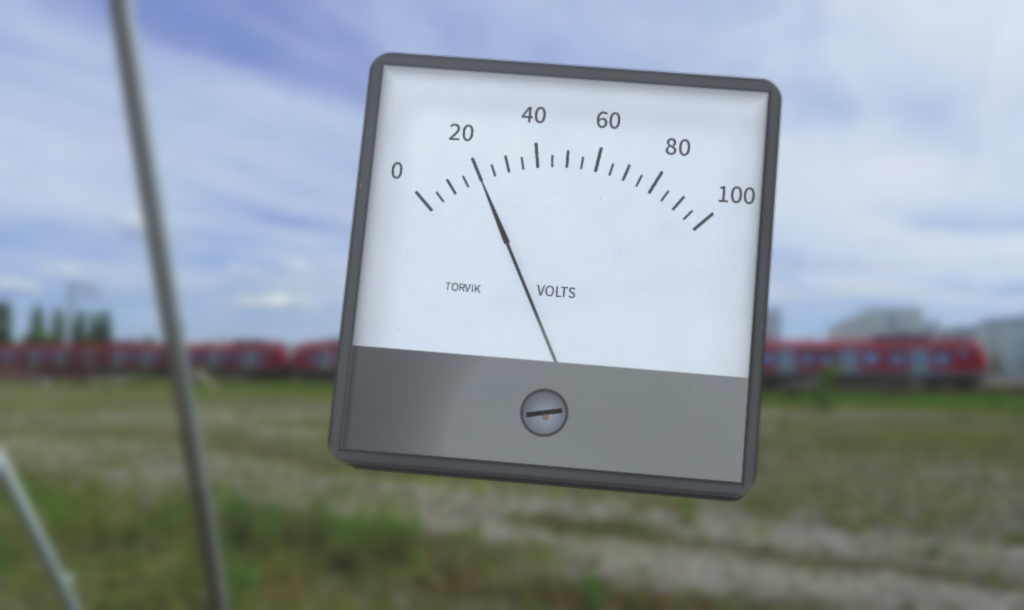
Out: value=20 unit=V
